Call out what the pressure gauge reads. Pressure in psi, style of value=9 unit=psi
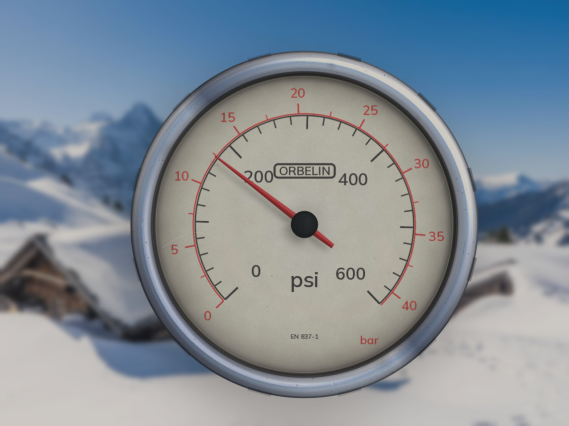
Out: value=180 unit=psi
